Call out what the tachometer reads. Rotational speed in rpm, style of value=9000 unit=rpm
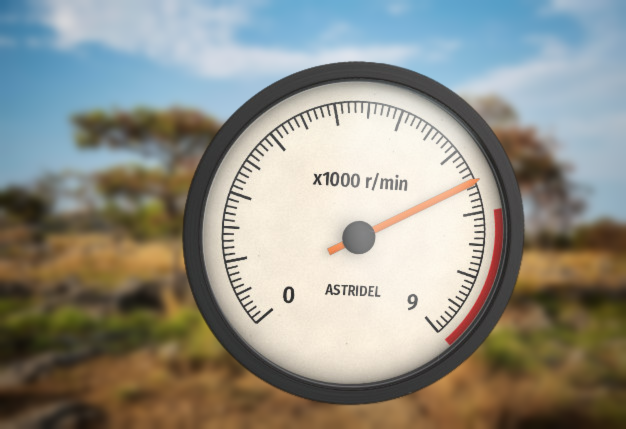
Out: value=6500 unit=rpm
